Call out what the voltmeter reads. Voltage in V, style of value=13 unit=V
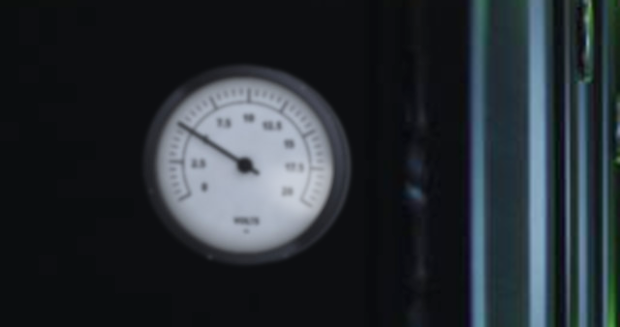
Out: value=5 unit=V
